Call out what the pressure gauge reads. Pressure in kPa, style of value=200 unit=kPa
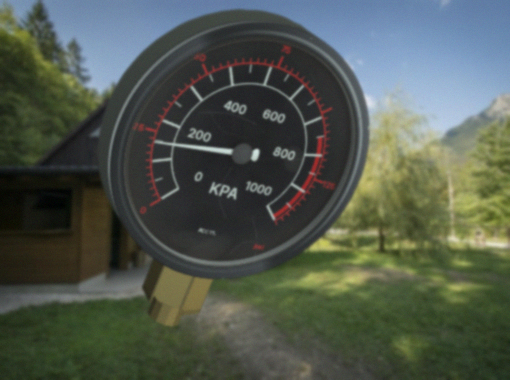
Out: value=150 unit=kPa
